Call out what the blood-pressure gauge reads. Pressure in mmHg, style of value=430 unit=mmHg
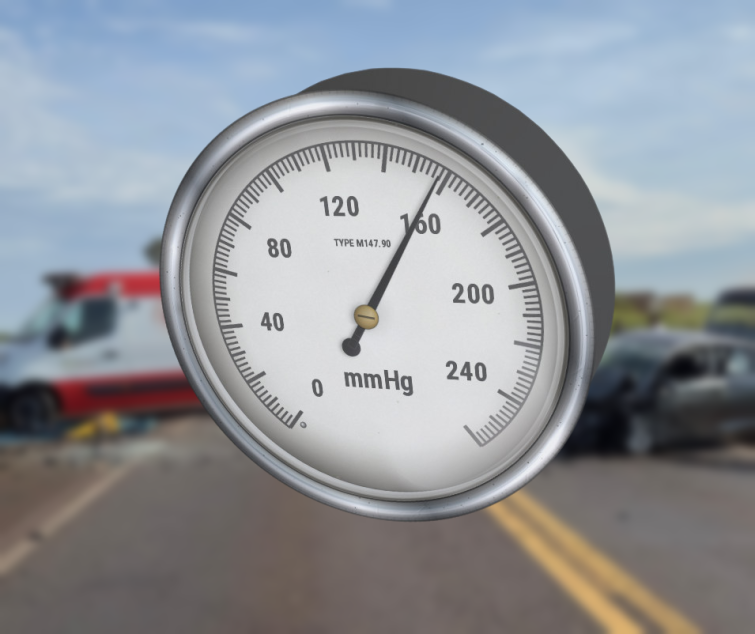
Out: value=158 unit=mmHg
